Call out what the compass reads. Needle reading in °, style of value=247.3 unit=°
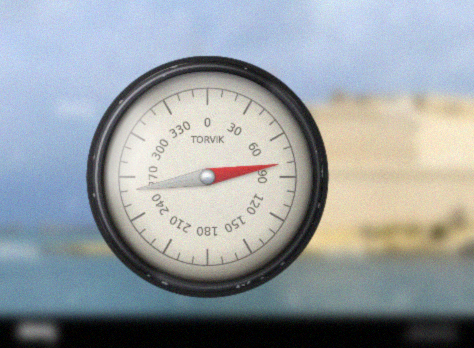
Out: value=80 unit=°
